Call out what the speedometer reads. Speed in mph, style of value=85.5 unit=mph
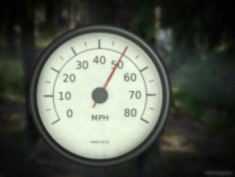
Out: value=50 unit=mph
